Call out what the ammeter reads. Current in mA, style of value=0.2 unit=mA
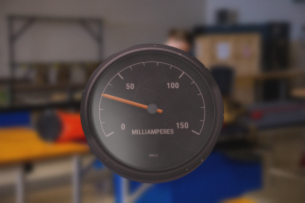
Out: value=30 unit=mA
